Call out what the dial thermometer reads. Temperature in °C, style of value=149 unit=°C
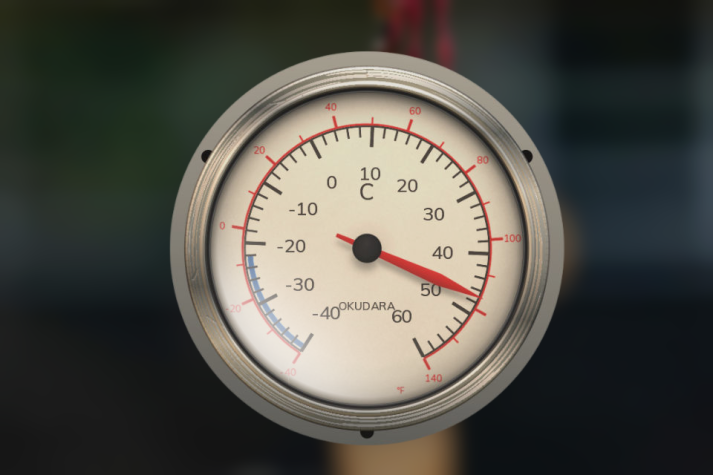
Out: value=47 unit=°C
